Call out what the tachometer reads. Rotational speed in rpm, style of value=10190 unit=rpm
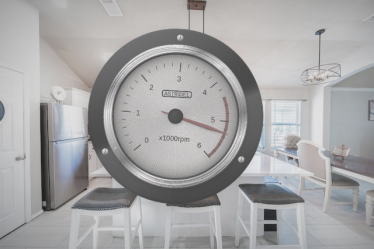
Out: value=5300 unit=rpm
